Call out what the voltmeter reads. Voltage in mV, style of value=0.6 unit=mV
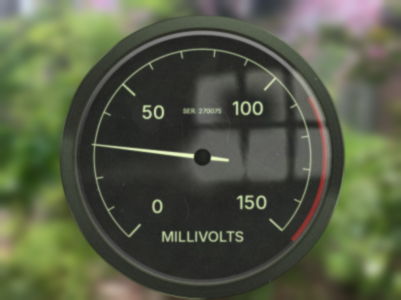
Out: value=30 unit=mV
